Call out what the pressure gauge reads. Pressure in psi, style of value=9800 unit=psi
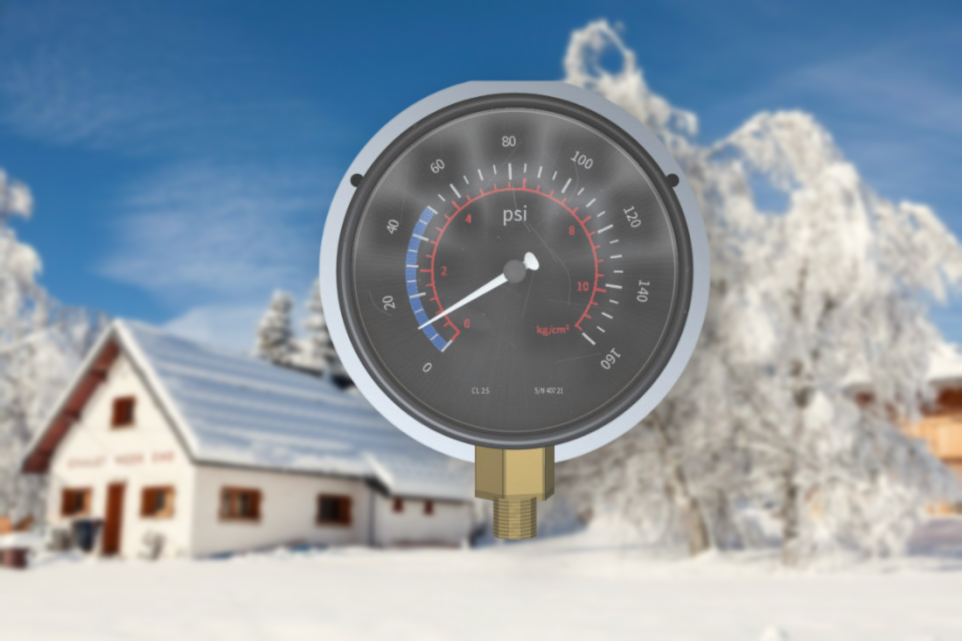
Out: value=10 unit=psi
